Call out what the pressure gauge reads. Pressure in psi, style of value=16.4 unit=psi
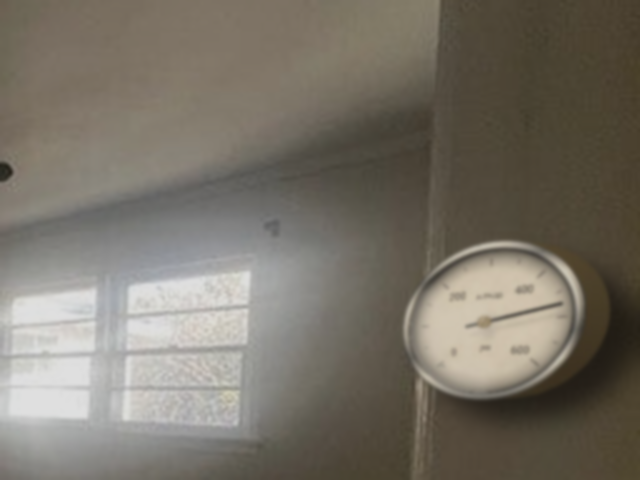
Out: value=475 unit=psi
